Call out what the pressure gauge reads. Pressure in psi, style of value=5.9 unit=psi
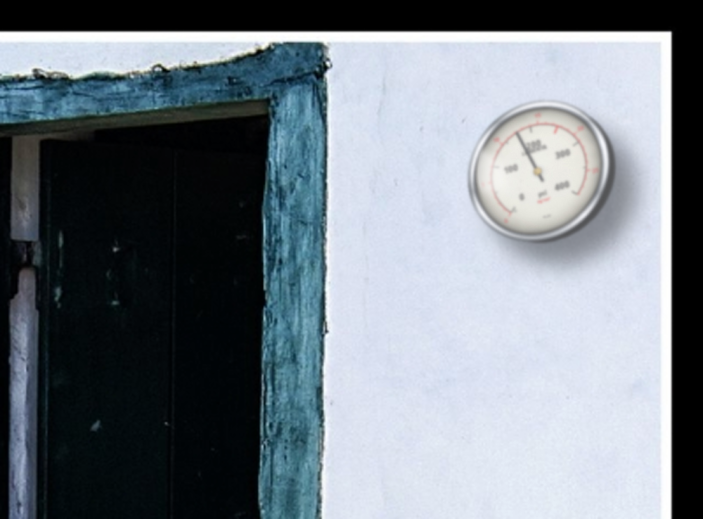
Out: value=175 unit=psi
